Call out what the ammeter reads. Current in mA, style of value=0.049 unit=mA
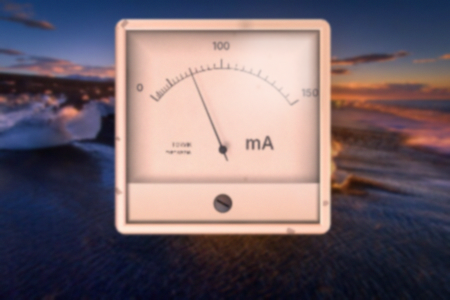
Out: value=75 unit=mA
